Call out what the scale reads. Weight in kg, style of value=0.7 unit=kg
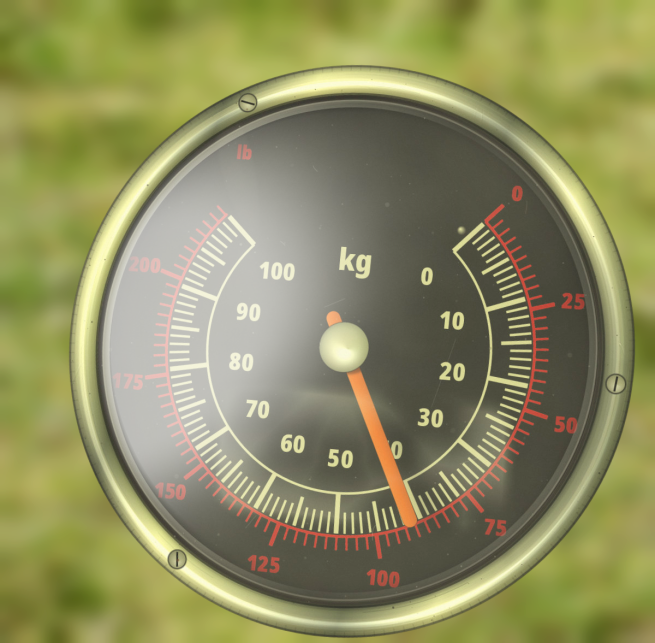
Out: value=41 unit=kg
